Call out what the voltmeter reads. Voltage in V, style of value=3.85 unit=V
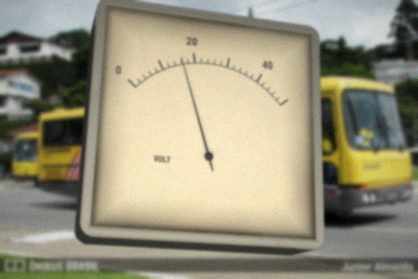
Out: value=16 unit=V
